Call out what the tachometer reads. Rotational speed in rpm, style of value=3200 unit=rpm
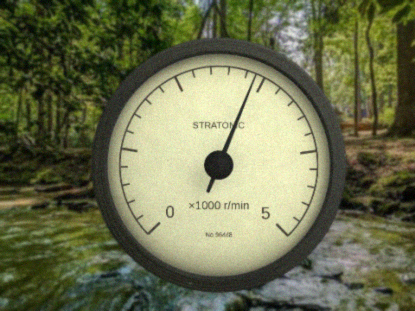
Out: value=2900 unit=rpm
